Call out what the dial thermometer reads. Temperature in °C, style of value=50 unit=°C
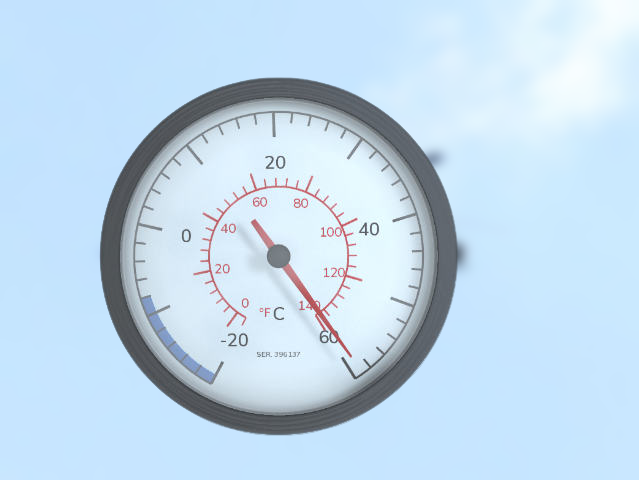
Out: value=59 unit=°C
